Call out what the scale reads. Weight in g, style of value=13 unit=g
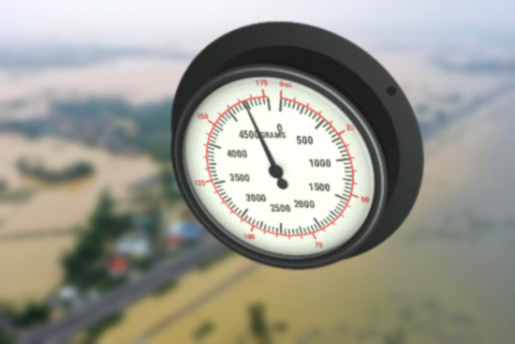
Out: value=4750 unit=g
